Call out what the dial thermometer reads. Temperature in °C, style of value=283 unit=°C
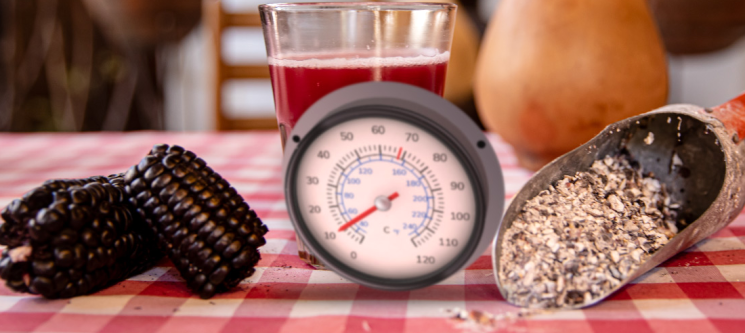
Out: value=10 unit=°C
